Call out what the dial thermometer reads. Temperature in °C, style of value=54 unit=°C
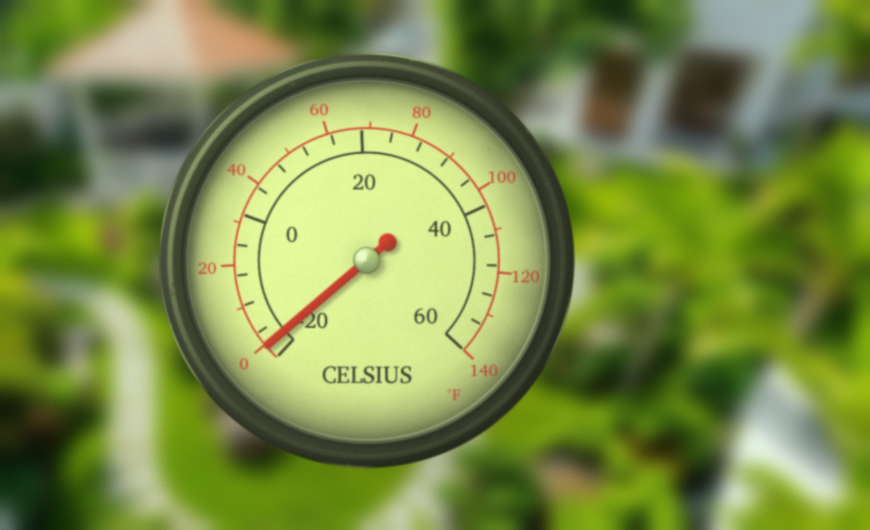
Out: value=-18 unit=°C
